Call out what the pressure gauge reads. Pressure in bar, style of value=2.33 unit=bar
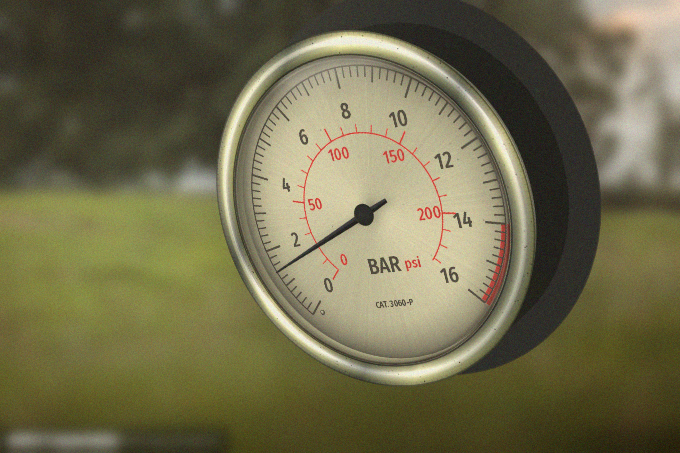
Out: value=1.4 unit=bar
